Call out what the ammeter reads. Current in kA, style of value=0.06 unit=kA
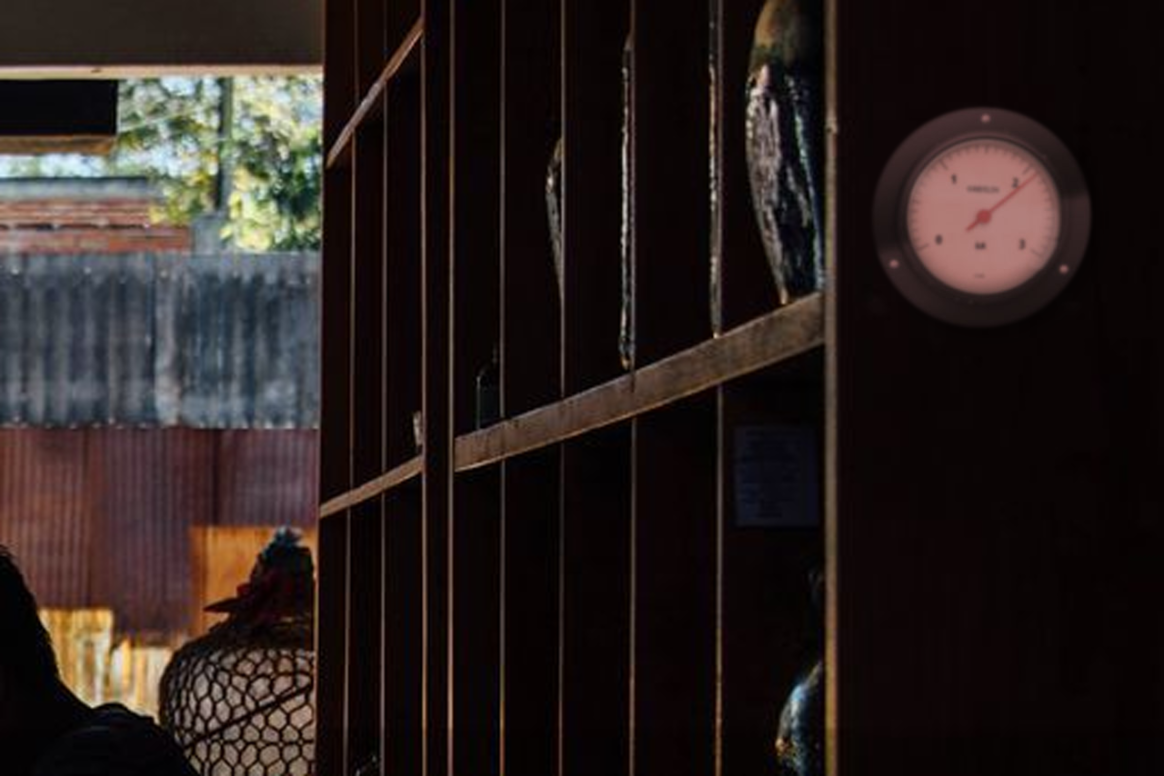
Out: value=2.1 unit=kA
